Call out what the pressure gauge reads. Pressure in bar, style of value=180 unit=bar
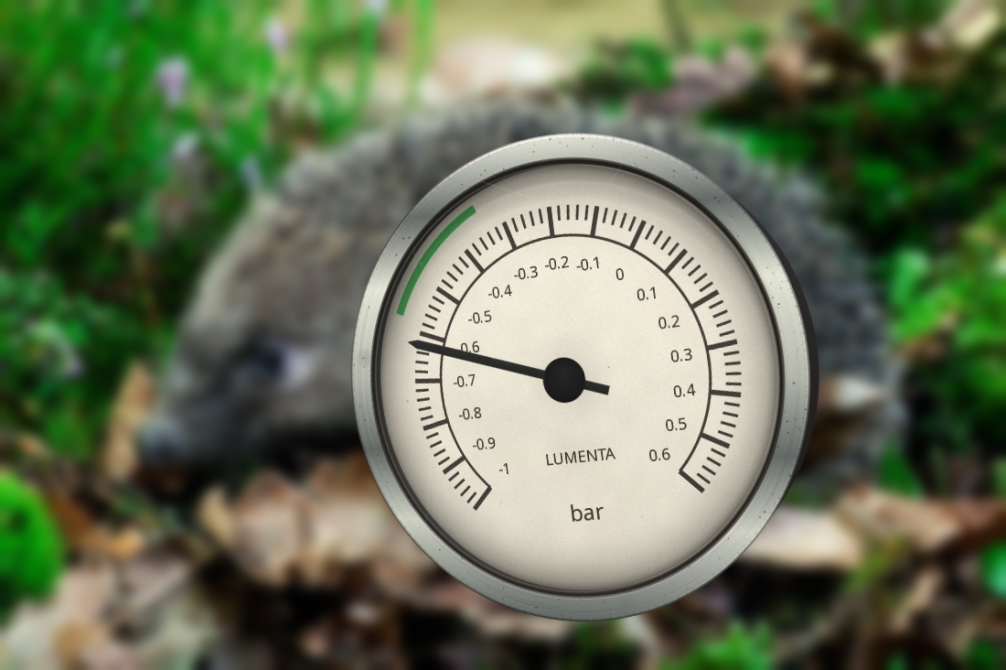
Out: value=-0.62 unit=bar
